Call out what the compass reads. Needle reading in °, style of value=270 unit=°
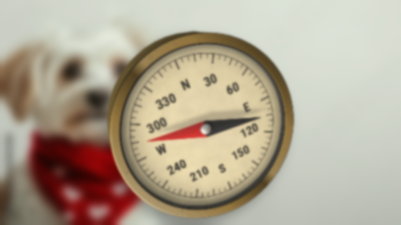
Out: value=285 unit=°
